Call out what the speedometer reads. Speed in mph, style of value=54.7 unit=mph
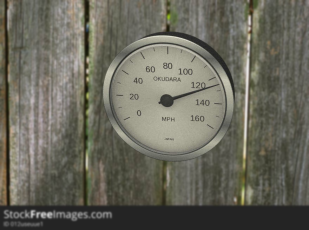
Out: value=125 unit=mph
